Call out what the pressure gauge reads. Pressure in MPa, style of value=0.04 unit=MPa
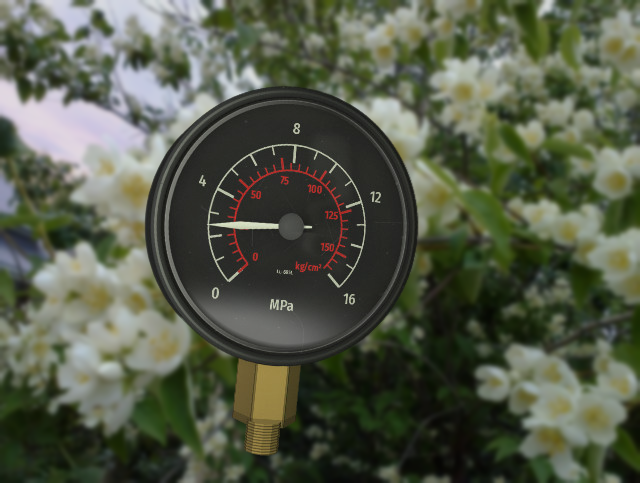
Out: value=2.5 unit=MPa
